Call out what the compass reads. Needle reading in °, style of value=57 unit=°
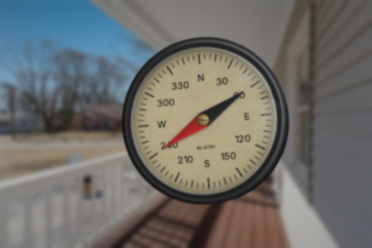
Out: value=240 unit=°
